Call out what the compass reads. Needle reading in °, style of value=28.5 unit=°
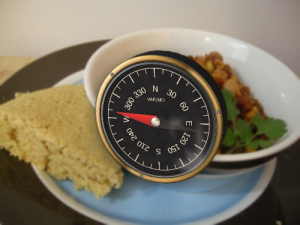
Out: value=280 unit=°
